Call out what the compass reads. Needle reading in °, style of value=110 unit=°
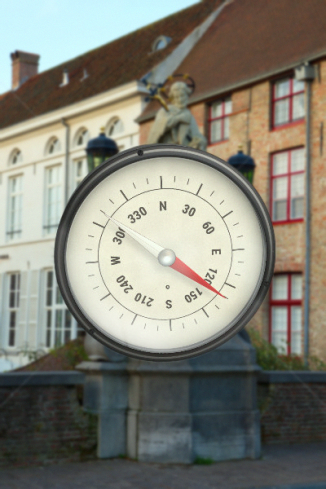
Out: value=130 unit=°
